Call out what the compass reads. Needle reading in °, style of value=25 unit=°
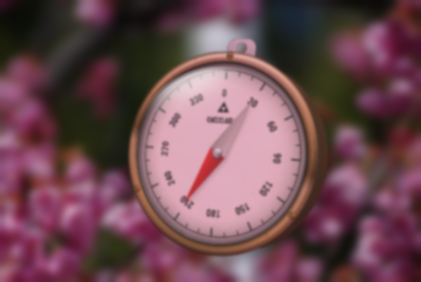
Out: value=210 unit=°
